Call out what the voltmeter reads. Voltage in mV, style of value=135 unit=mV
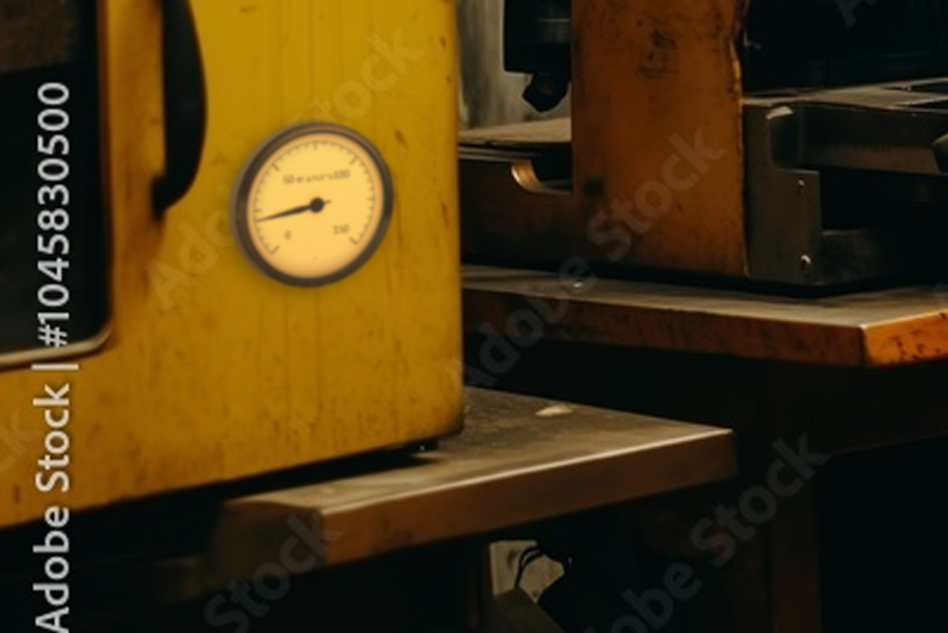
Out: value=20 unit=mV
